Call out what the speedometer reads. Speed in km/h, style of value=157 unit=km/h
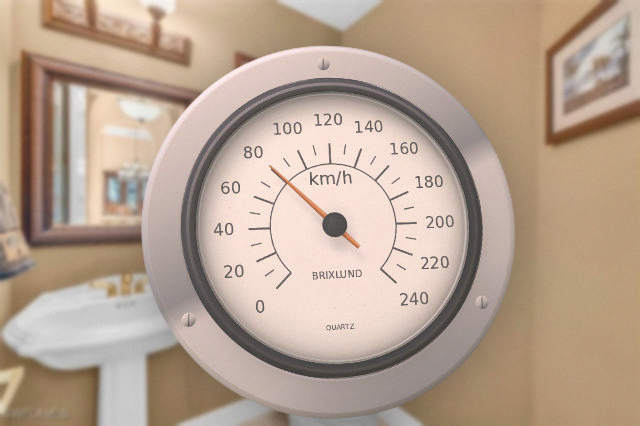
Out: value=80 unit=km/h
